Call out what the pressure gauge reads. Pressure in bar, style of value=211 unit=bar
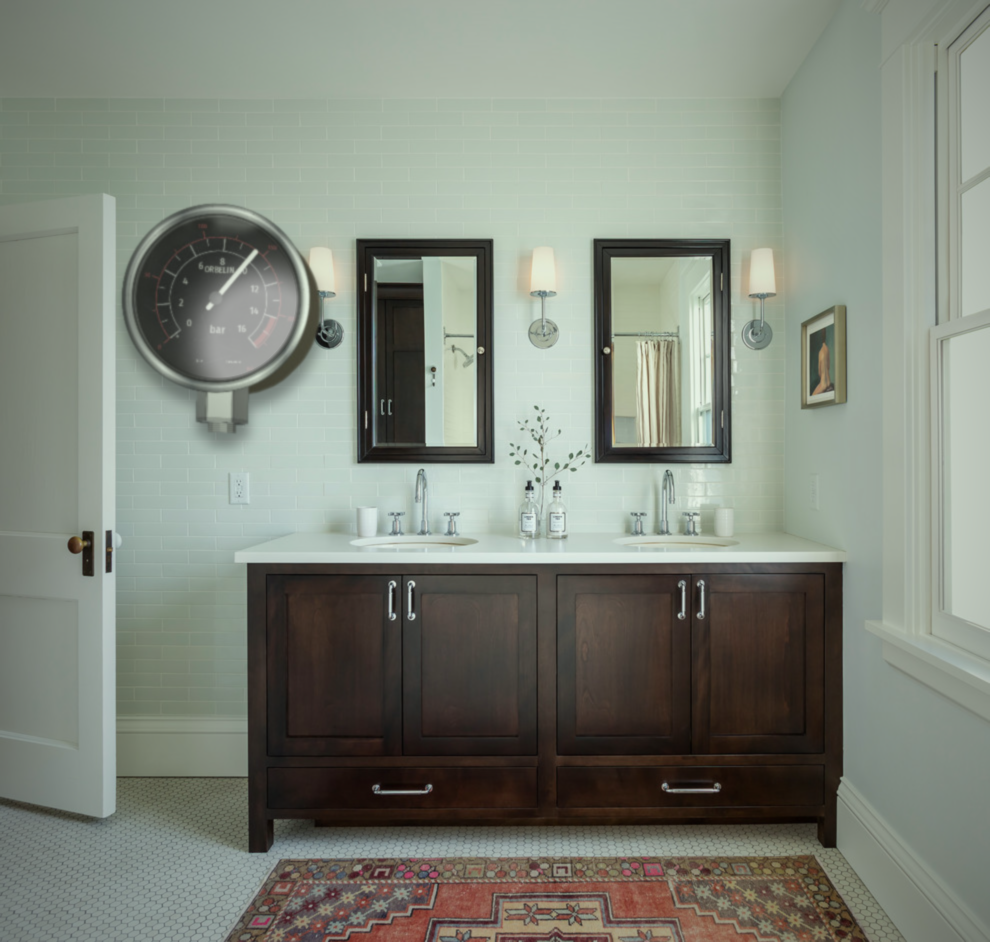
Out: value=10 unit=bar
